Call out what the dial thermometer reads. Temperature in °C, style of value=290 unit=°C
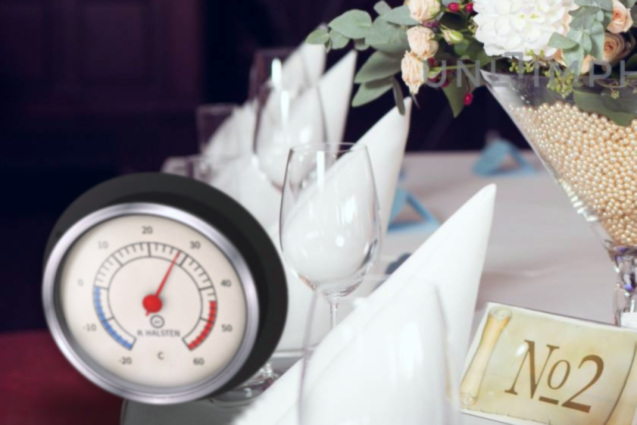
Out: value=28 unit=°C
